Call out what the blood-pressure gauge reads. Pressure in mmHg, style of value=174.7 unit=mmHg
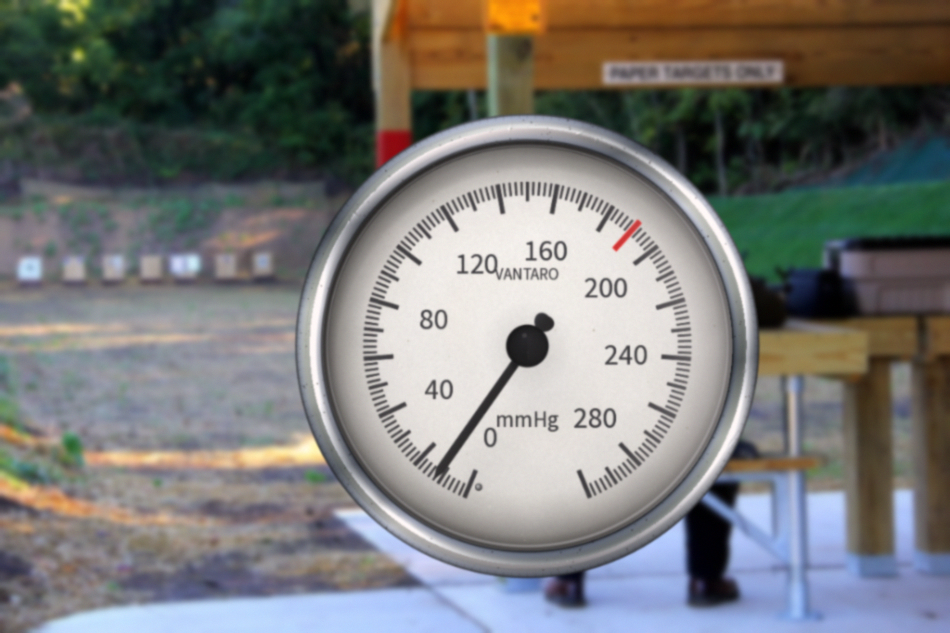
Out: value=12 unit=mmHg
